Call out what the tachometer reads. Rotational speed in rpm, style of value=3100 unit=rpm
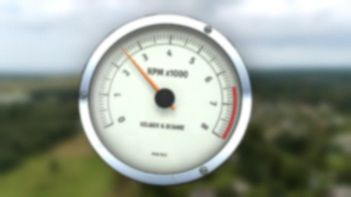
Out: value=2500 unit=rpm
